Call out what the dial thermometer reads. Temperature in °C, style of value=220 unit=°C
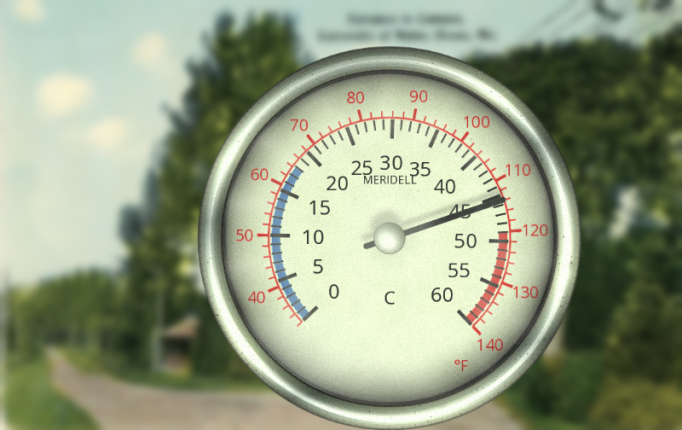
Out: value=45.5 unit=°C
